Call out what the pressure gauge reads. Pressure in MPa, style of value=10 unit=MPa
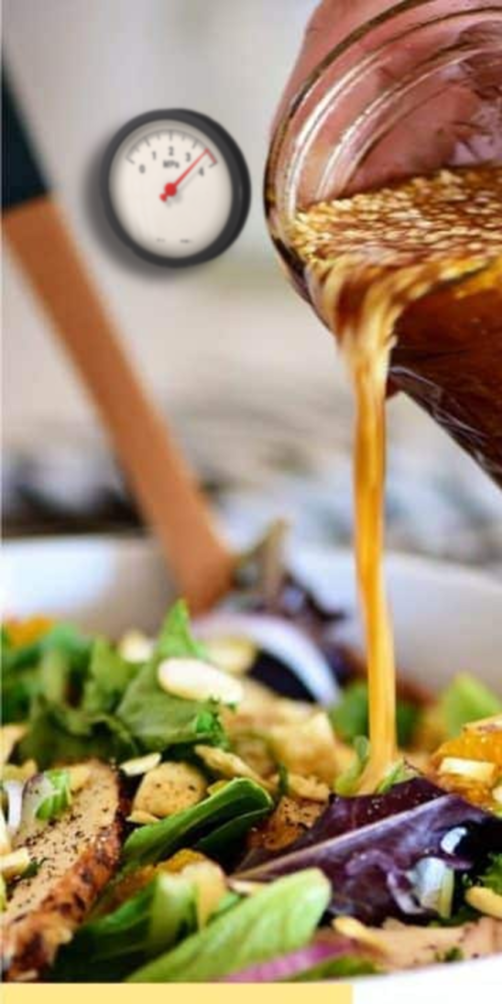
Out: value=3.5 unit=MPa
